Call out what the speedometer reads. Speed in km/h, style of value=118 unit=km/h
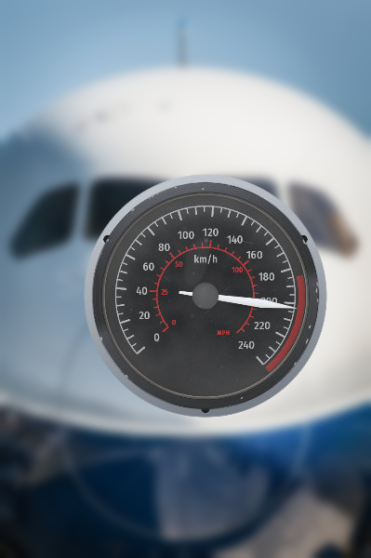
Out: value=202.5 unit=km/h
